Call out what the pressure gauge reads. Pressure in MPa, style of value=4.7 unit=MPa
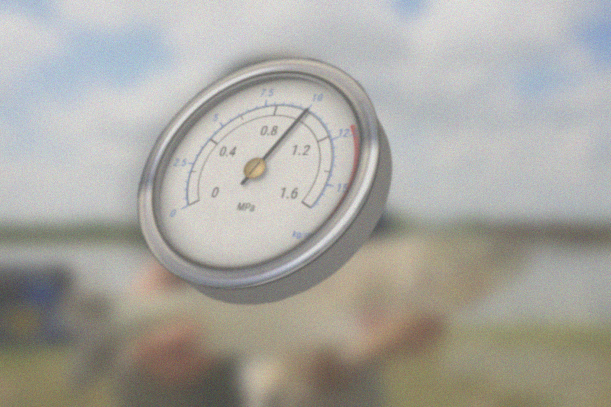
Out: value=1 unit=MPa
